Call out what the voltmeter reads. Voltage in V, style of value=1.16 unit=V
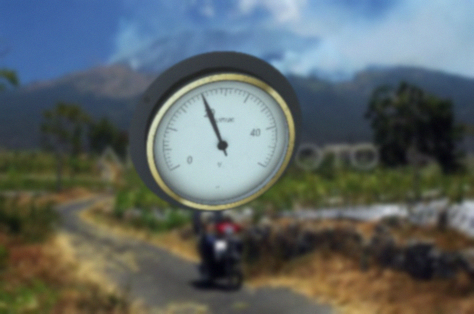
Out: value=20 unit=V
